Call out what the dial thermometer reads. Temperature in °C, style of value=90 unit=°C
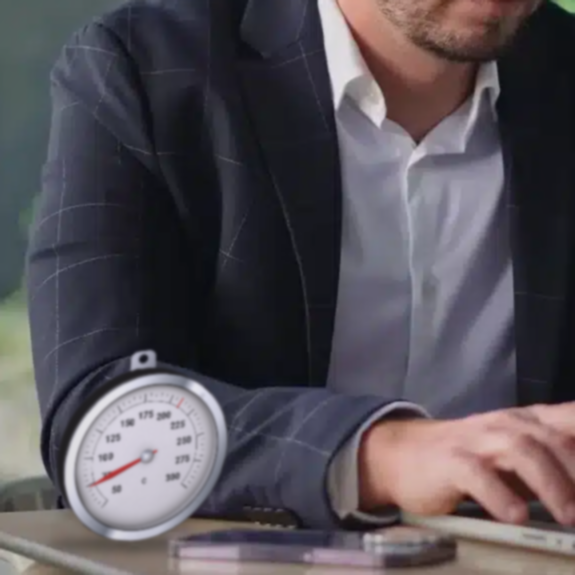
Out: value=75 unit=°C
